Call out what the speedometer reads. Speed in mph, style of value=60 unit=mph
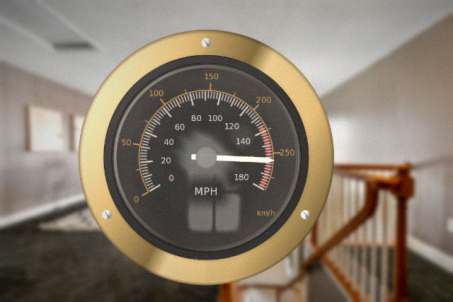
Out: value=160 unit=mph
